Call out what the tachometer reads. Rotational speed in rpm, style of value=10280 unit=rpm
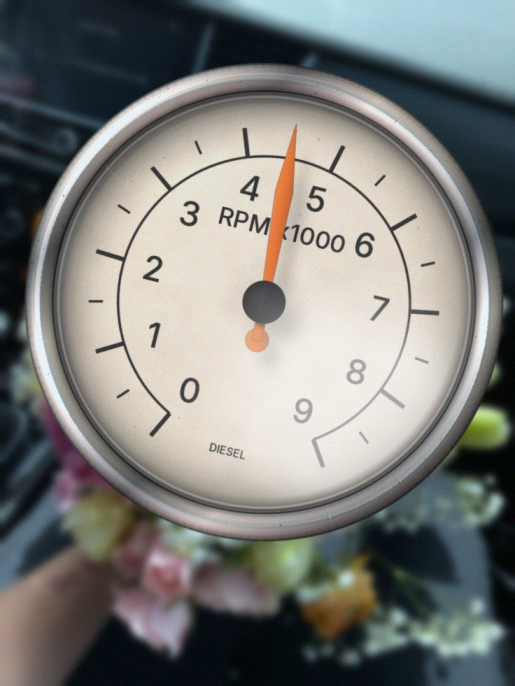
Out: value=4500 unit=rpm
